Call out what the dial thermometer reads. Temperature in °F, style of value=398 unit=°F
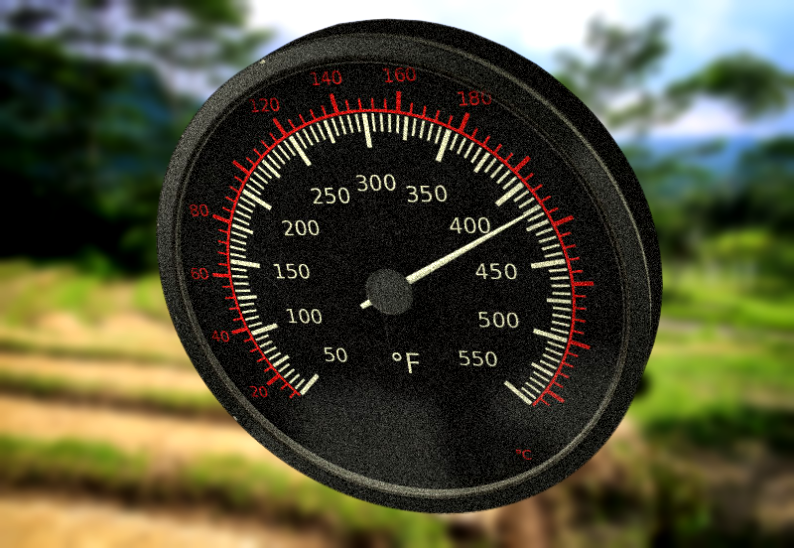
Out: value=415 unit=°F
